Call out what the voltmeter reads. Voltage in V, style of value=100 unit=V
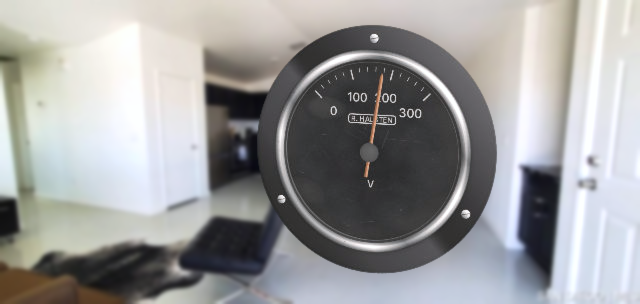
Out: value=180 unit=V
